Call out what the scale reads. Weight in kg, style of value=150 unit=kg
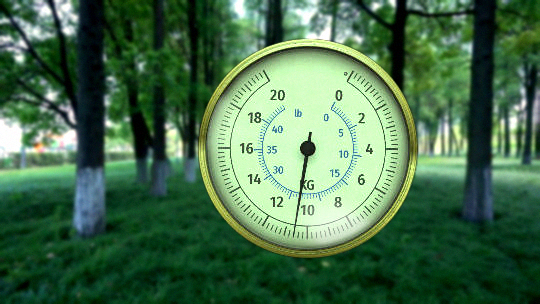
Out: value=10.6 unit=kg
